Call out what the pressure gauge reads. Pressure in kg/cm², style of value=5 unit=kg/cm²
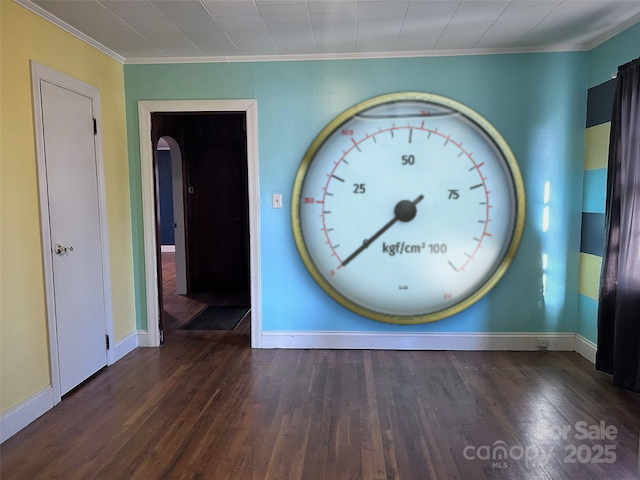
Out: value=0 unit=kg/cm²
